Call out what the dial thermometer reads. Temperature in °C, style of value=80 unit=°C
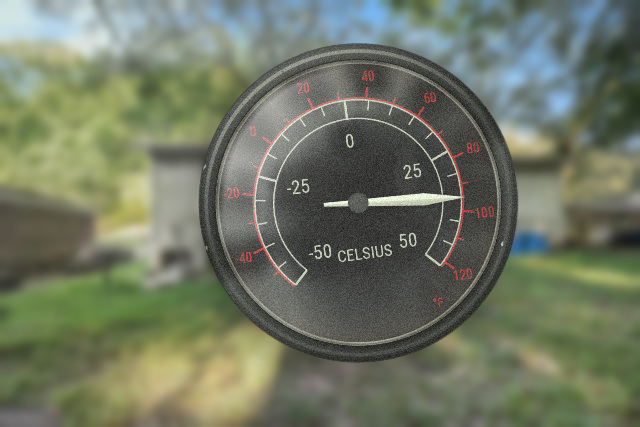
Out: value=35 unit=°C
